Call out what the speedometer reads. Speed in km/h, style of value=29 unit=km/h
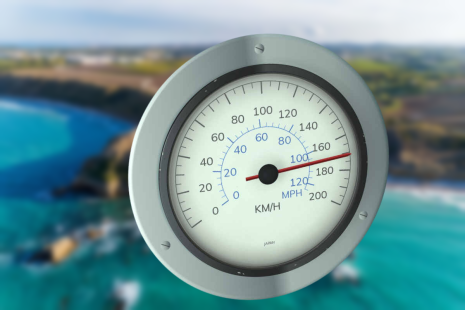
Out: value=170 unit=km/h
